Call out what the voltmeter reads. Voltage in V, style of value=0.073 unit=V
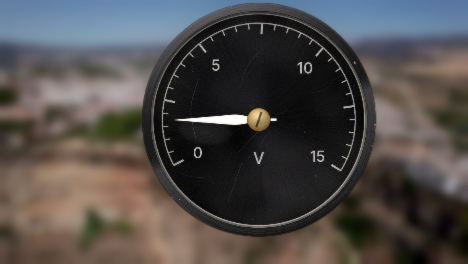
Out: value=1.75 unit=V
